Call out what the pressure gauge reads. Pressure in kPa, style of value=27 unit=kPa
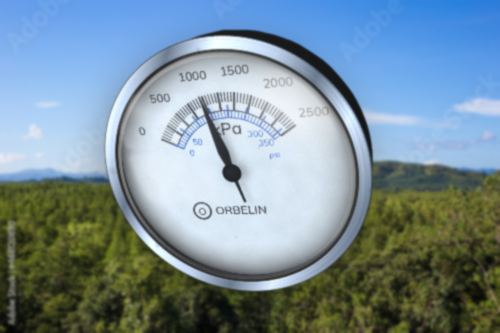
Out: value=1000 unit=kPa
